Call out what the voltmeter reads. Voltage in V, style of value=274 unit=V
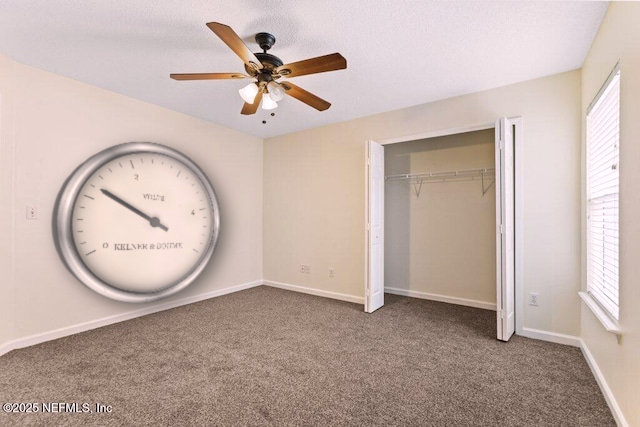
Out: value=1.2 unit=V
